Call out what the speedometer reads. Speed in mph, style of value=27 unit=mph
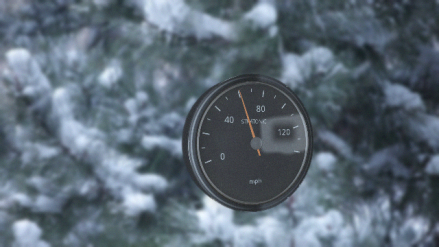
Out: value=60 unit=mph
